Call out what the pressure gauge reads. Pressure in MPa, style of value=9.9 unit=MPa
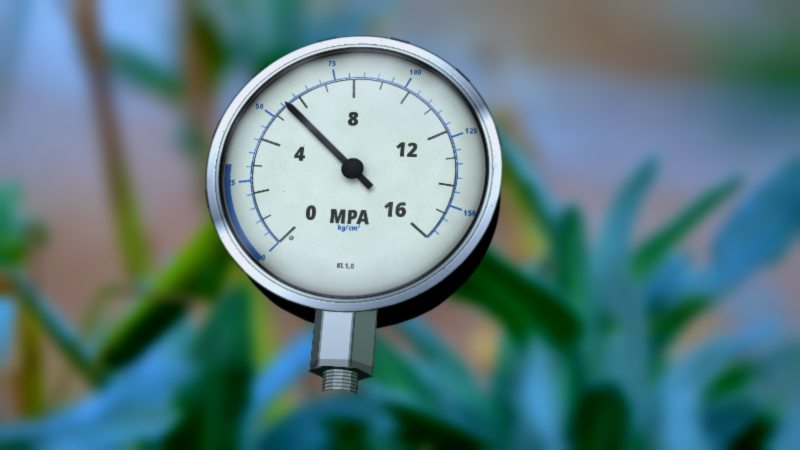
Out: value=5.5 unit=MPa
